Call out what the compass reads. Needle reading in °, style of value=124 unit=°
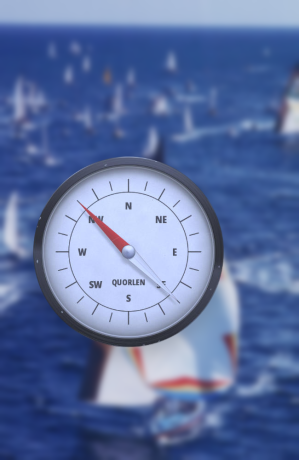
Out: value=315 unit=°
